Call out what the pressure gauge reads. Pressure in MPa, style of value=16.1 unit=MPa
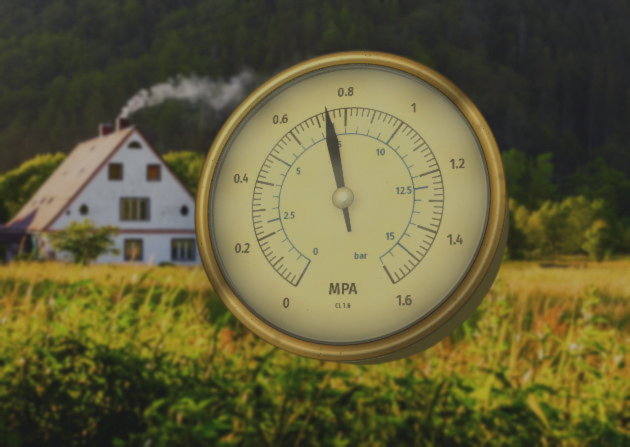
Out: value=0.74 unit=MPa
